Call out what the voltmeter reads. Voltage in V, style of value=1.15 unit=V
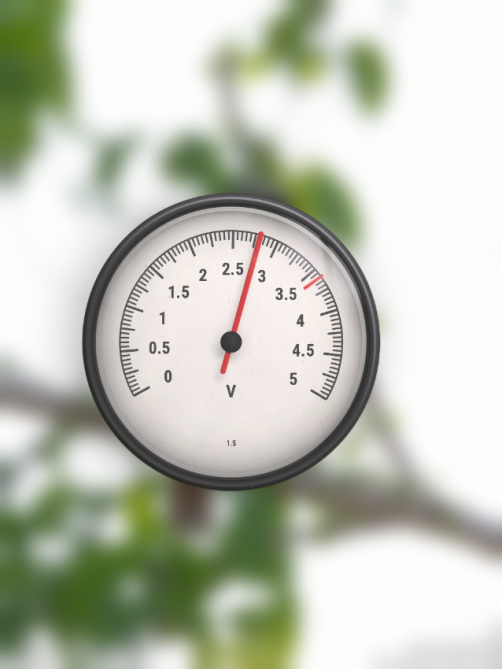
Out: value=2.8 unit=V
